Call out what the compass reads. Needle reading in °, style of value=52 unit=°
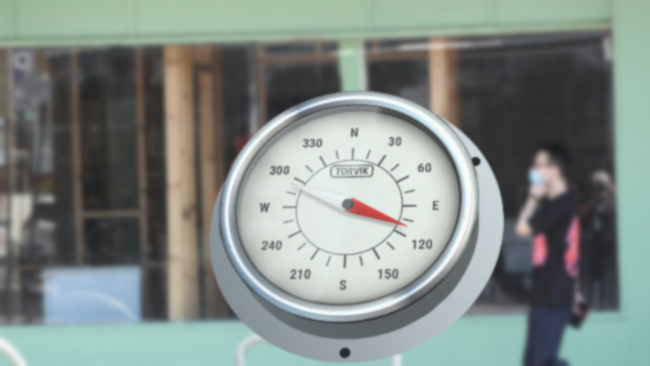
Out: value=112.5 unit=°
